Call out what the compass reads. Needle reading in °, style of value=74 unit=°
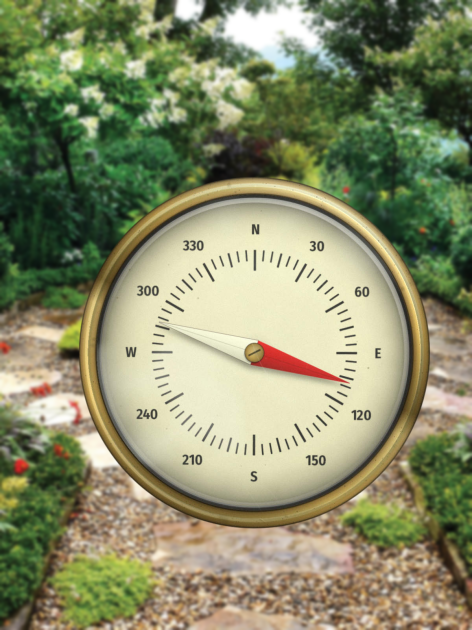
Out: value=107.5 unit=°
